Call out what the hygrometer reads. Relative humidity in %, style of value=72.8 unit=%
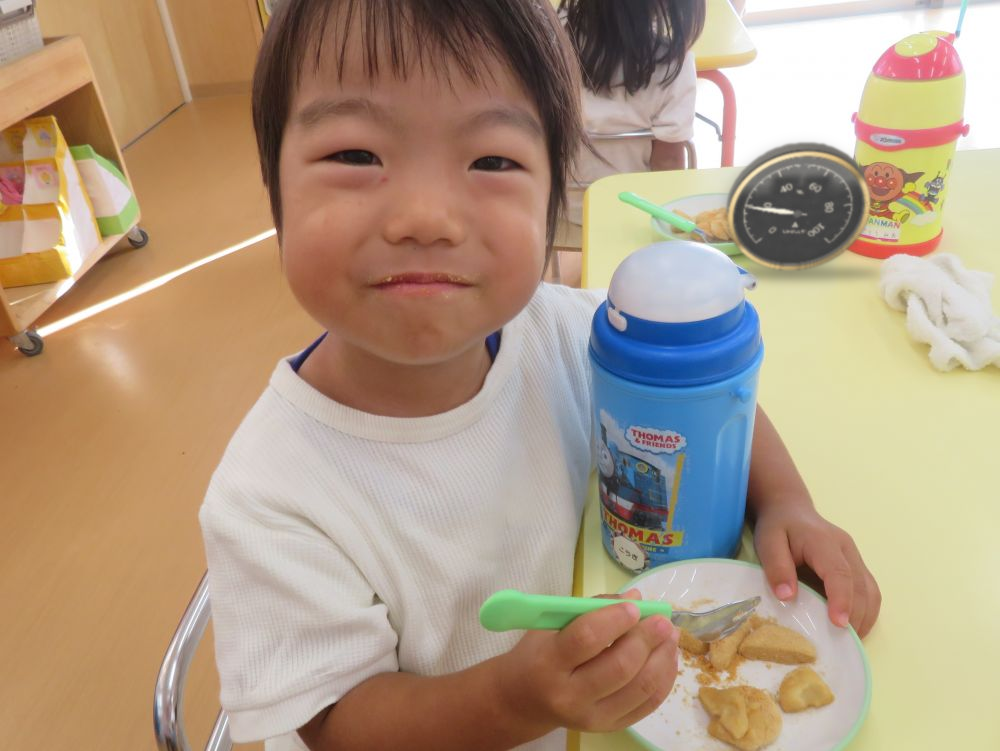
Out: value=20 unit=%
